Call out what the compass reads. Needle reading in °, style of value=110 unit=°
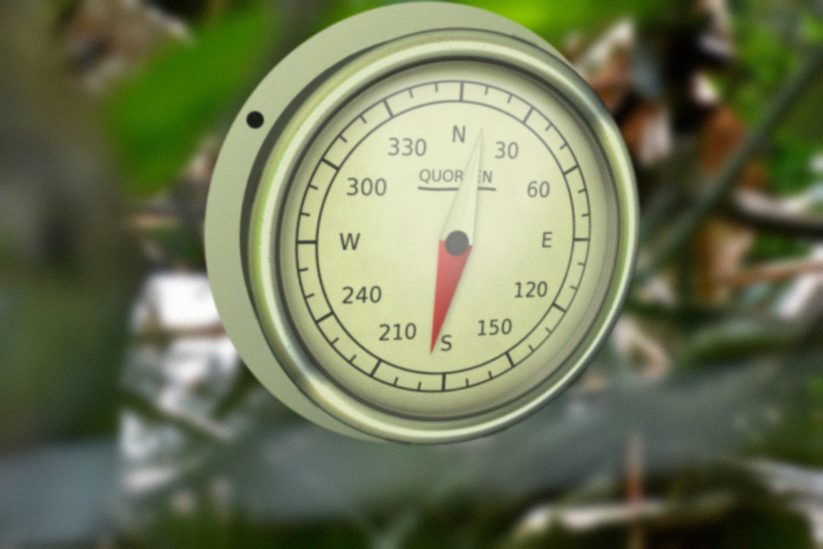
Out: value=190 unit=°
